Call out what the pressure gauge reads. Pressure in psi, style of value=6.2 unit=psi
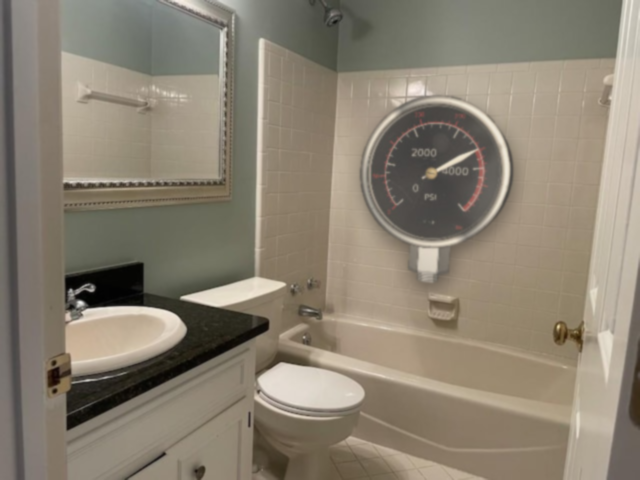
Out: value=3600 unit=psi
